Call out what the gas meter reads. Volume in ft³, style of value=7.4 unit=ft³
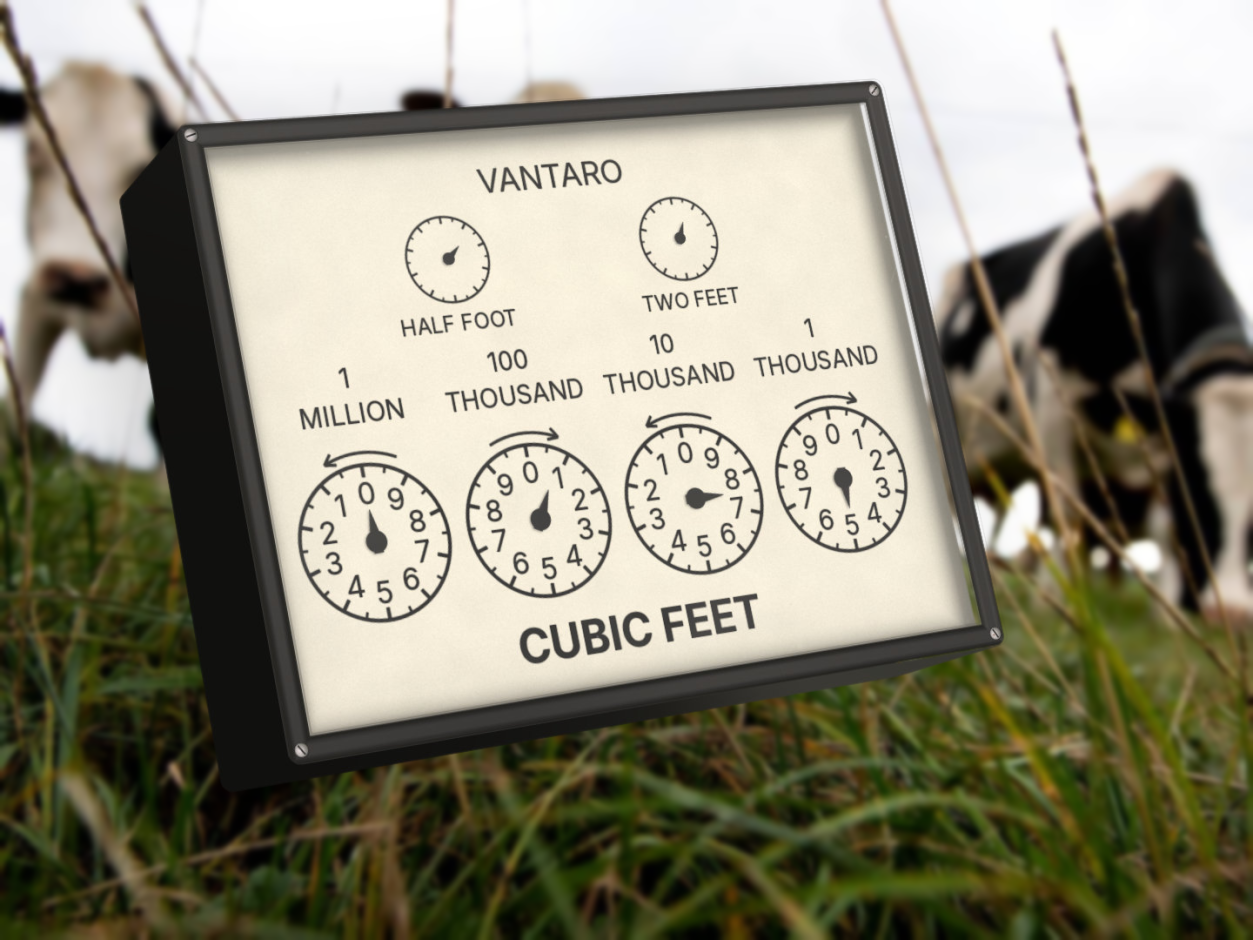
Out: value=7500 unit=ft³
